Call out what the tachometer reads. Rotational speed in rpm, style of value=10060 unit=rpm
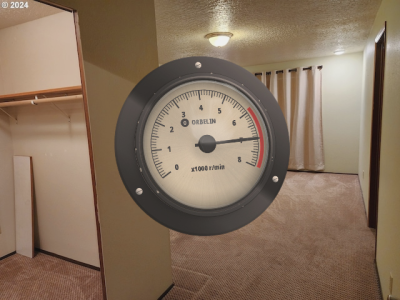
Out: value=7000 unit=rpm
